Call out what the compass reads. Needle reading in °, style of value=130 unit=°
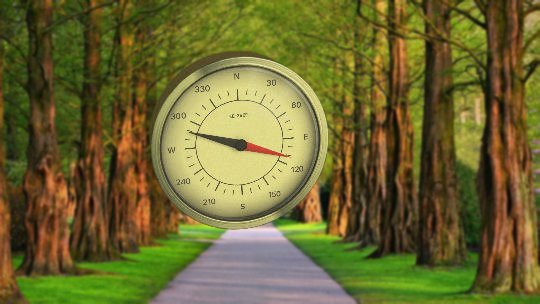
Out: value=110 unit=°
